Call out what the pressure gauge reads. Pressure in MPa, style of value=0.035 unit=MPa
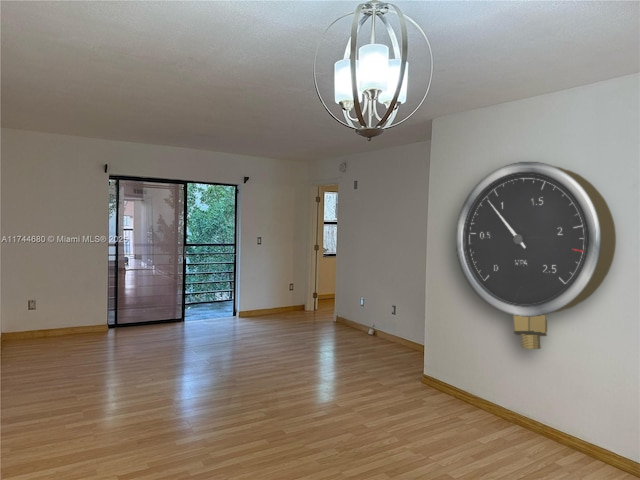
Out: value=0.9 unit=MPa
